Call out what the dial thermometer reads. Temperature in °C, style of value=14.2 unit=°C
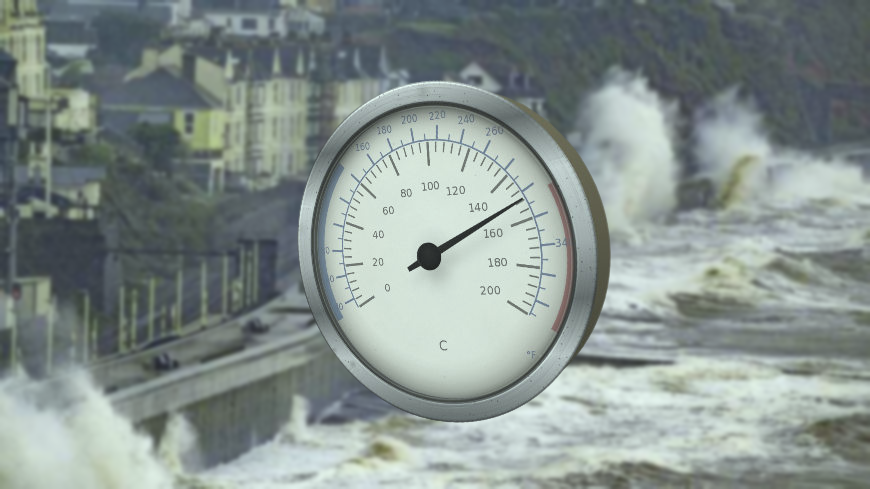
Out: value=152 unit=°C
